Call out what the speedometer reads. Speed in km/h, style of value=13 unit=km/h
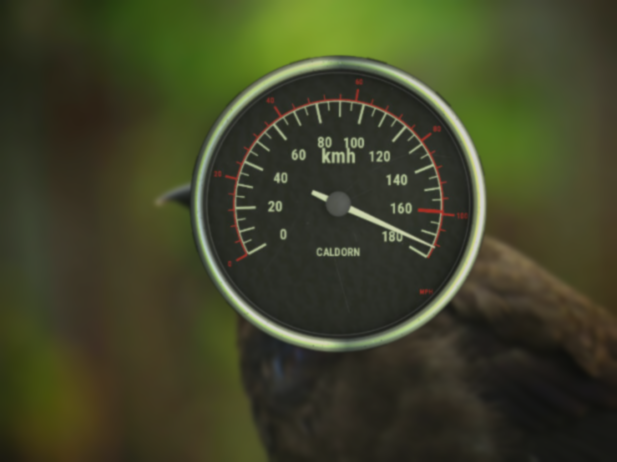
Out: value=175 unit=km/h
